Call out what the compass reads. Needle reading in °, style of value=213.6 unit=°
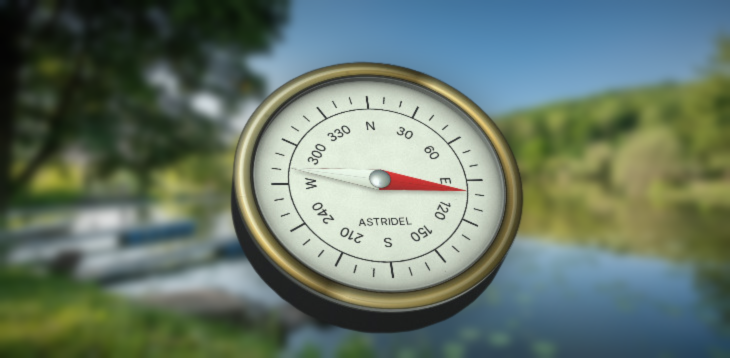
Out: value=100 unit=°
